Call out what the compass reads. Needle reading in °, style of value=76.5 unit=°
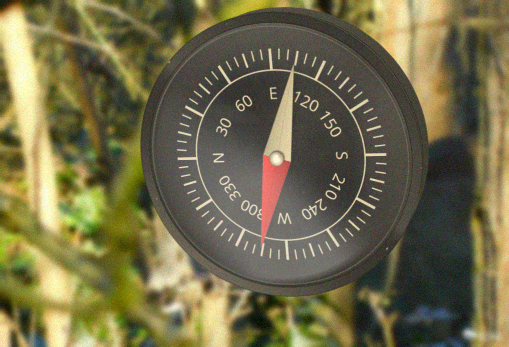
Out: value=285 unit=°
